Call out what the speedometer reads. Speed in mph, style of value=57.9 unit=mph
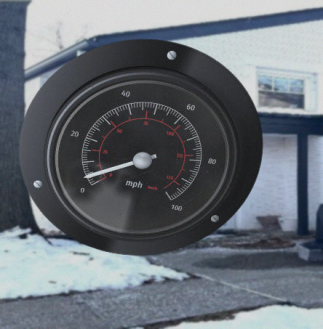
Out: value=5 unit=mph
